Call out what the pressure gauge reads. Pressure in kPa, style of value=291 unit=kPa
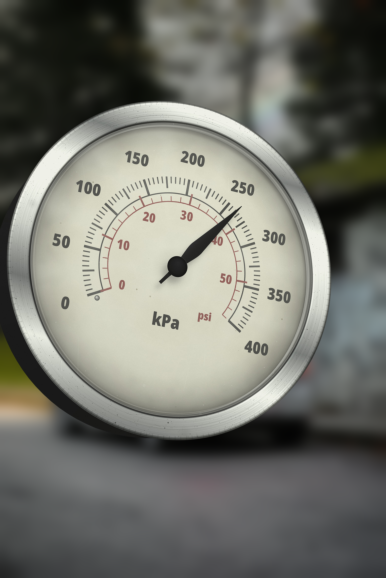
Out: value=260 unit=kPa
